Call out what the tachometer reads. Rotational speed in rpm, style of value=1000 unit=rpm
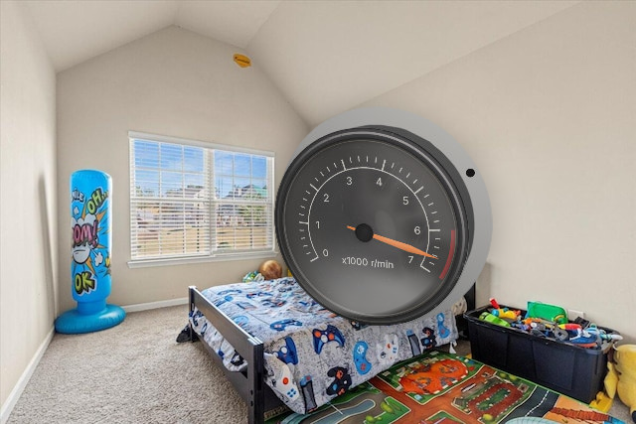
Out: value=6600 unit=rpm
